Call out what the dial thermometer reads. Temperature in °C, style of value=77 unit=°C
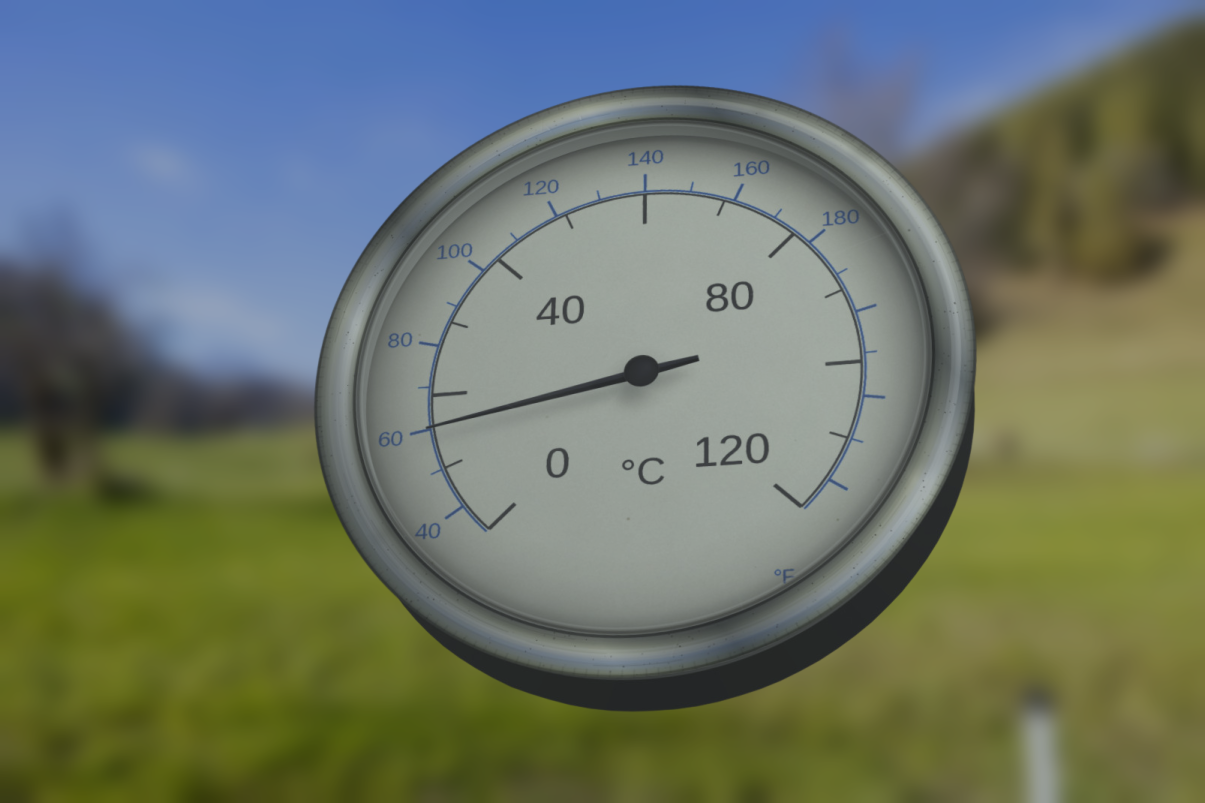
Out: value=15 unit=°C
